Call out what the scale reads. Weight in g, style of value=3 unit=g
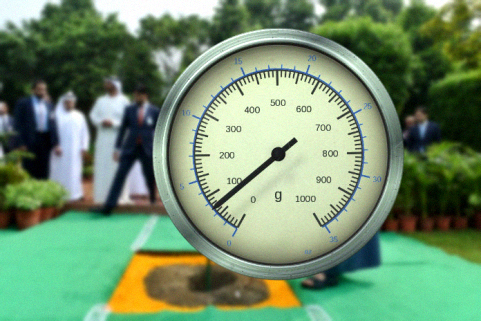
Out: value=70 unit=g
